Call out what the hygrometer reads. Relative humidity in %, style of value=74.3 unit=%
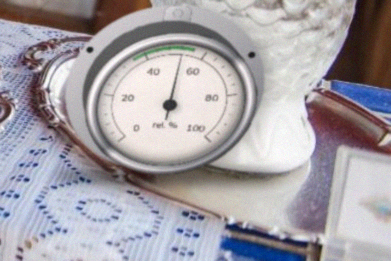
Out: value=52 unit=%
